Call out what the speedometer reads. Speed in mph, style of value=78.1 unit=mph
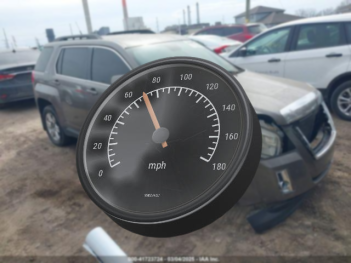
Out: value=70 unit=mph
